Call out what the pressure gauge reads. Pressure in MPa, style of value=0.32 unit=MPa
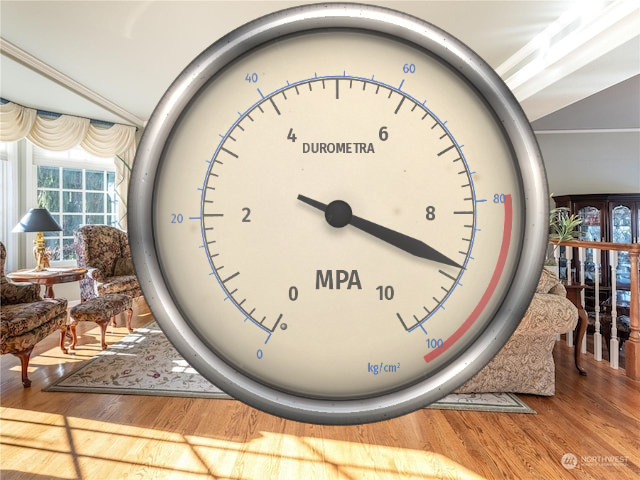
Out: value=8.8 unit=MPa
